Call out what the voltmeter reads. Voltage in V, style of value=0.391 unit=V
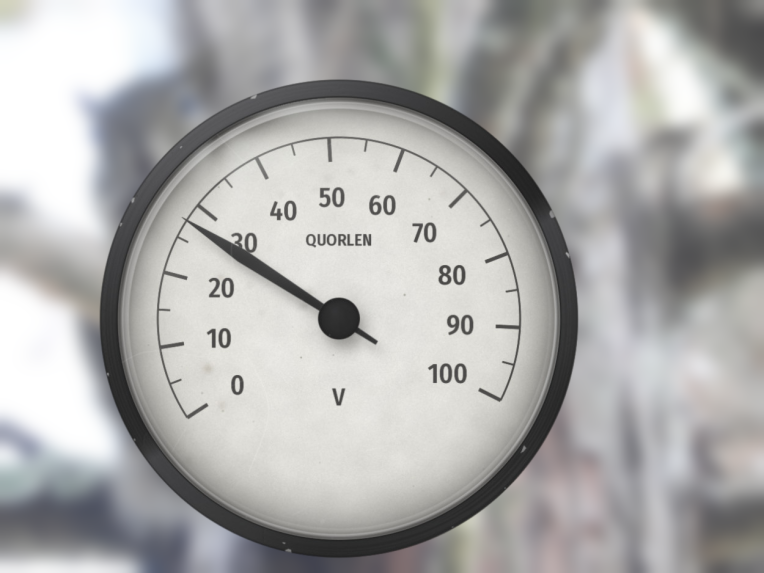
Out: value=27.5 unit=V
